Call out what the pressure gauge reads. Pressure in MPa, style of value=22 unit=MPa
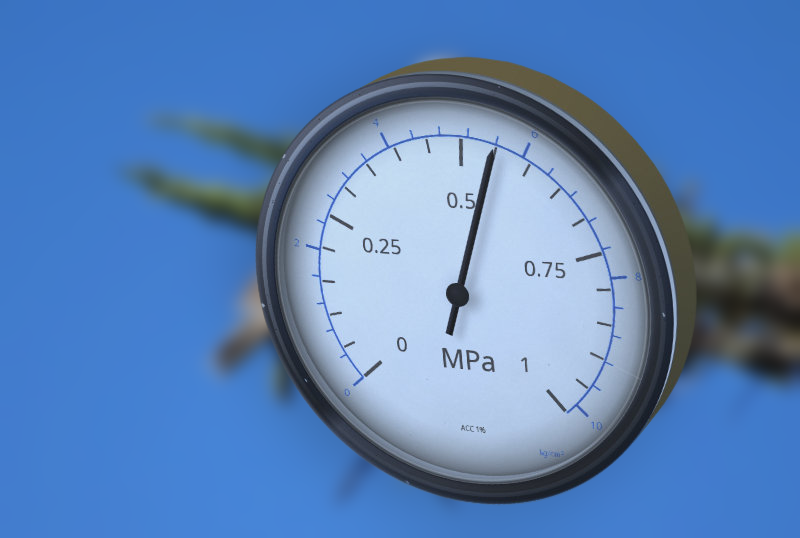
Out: value=0.55 unit=MPa
